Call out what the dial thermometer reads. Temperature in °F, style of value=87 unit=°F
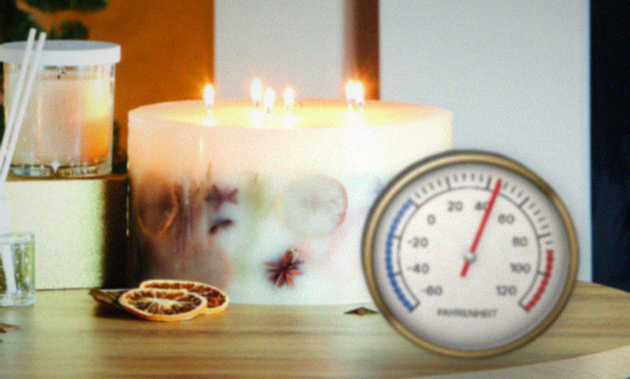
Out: value=44 unit=°F
